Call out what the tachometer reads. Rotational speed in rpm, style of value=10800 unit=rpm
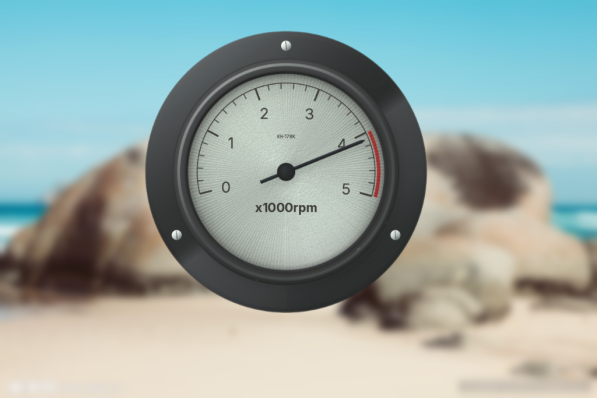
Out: value=4100 unit=rpm
